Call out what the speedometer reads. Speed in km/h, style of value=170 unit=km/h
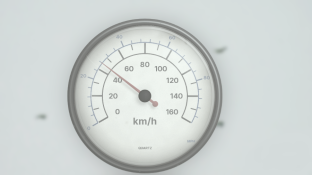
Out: value=45 unit=km/h
